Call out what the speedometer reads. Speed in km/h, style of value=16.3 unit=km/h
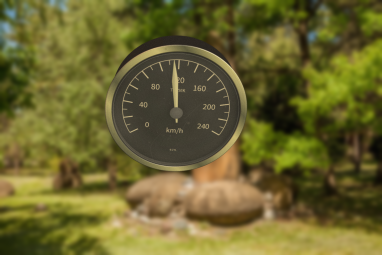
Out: value=115 unit=km/h
